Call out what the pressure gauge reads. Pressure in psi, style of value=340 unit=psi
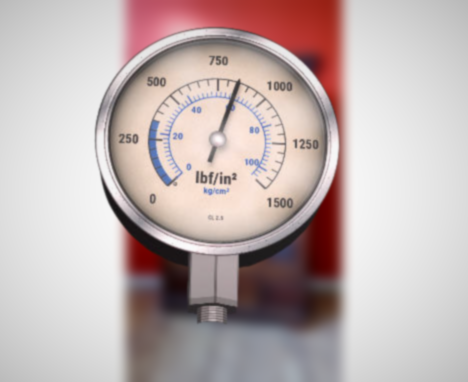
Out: value=850 unit=psi
